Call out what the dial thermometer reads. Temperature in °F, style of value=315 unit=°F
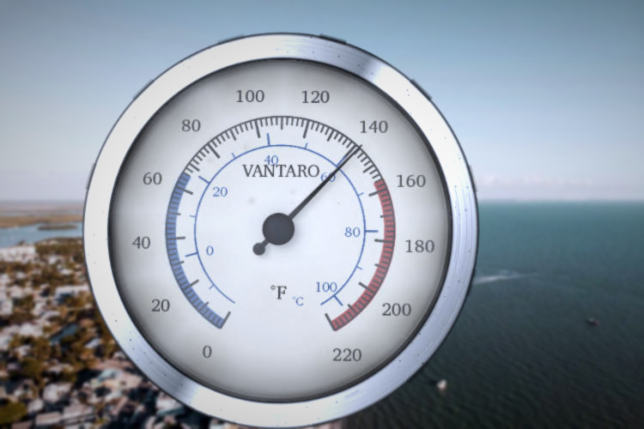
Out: value=142 unit=°F
